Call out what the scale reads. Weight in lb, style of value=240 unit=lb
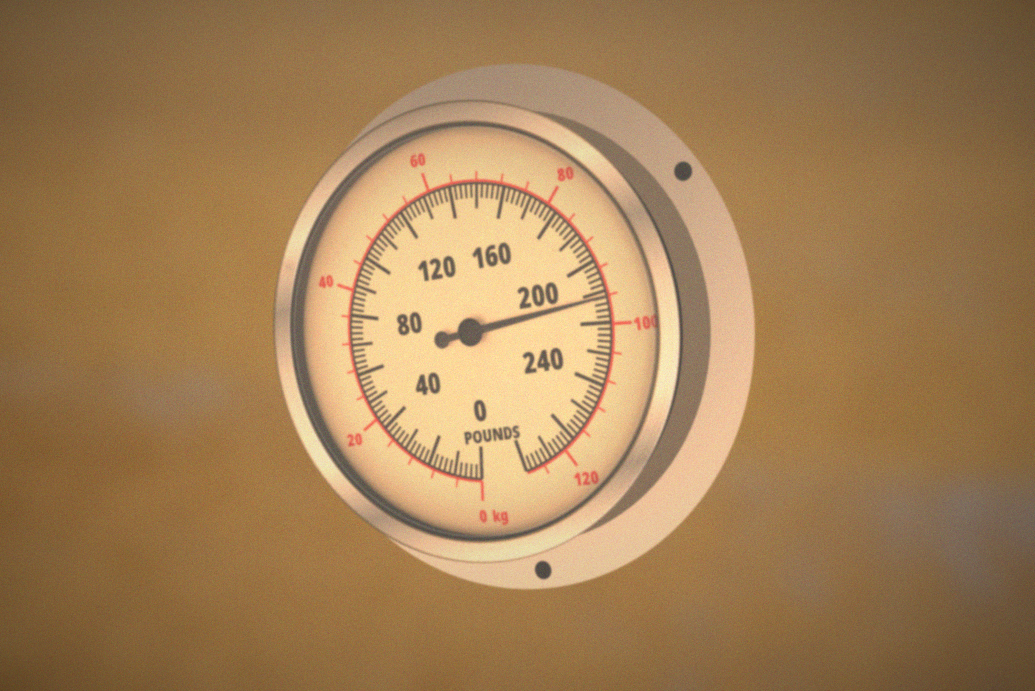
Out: value=212 unit=lb
